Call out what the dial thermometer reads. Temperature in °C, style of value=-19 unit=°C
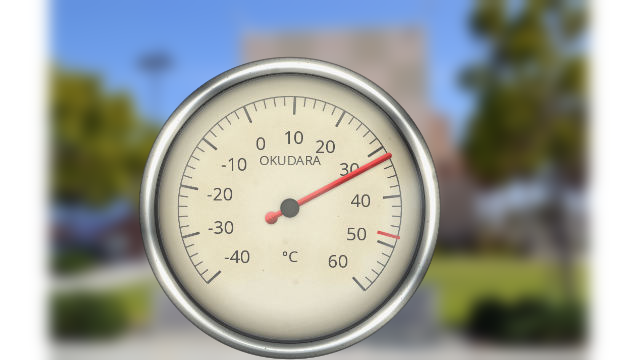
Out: value=32 unit=°C
